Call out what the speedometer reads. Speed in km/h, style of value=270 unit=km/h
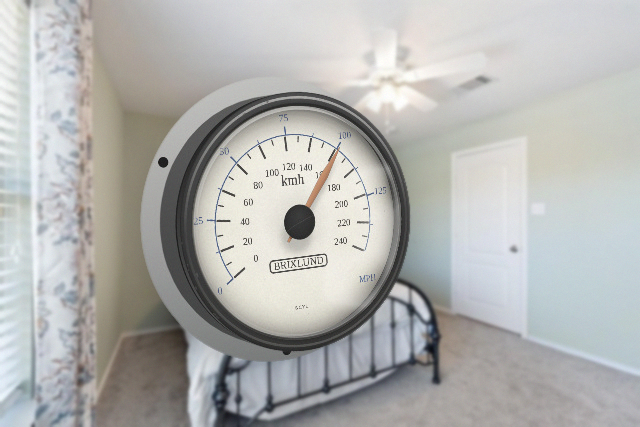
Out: value=160 unit=km/h
